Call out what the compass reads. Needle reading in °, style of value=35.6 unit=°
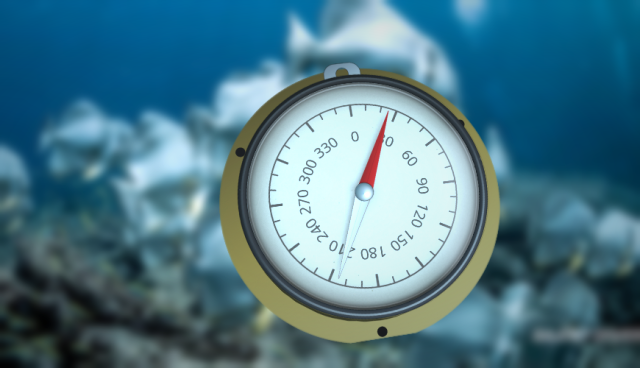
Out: value=25 unit=°
